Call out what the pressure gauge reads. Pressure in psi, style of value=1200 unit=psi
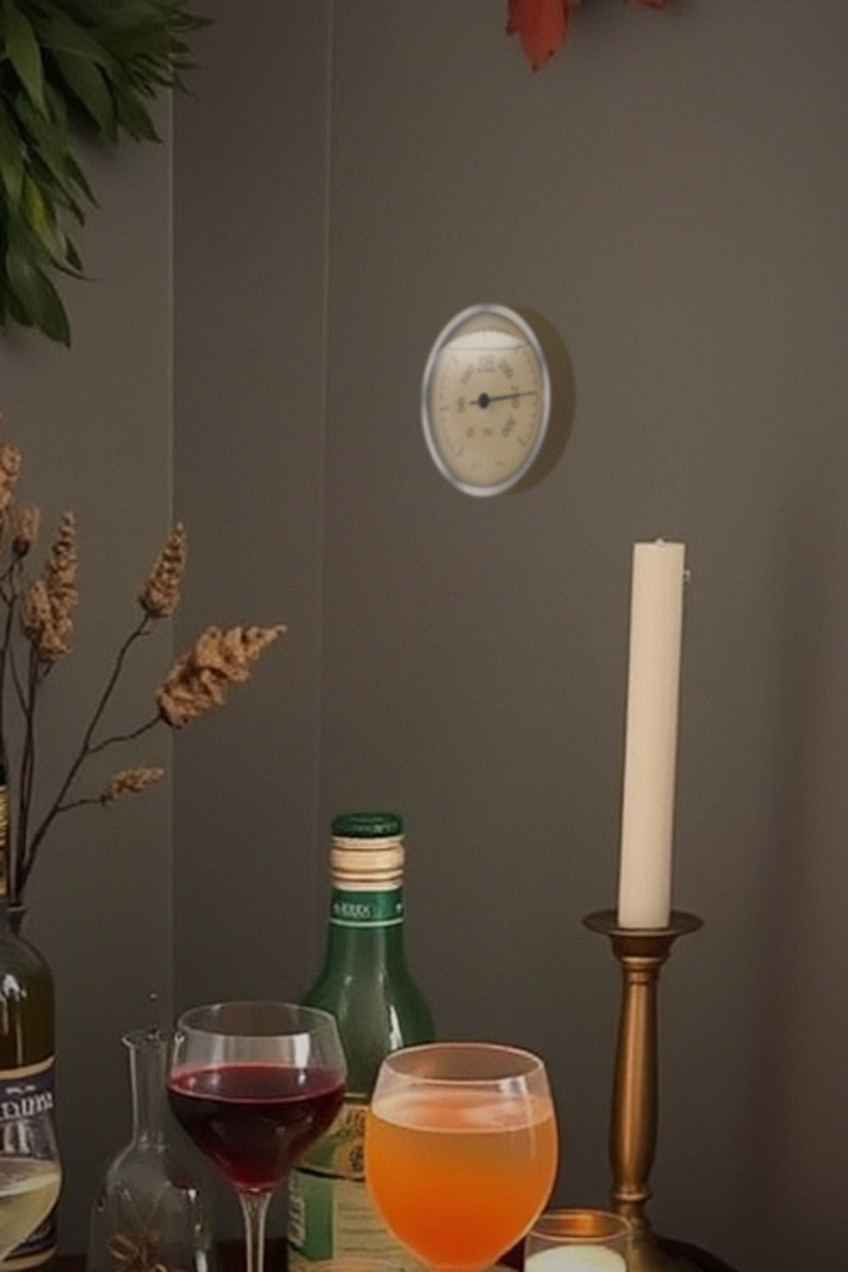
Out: value=250 unit=psi
